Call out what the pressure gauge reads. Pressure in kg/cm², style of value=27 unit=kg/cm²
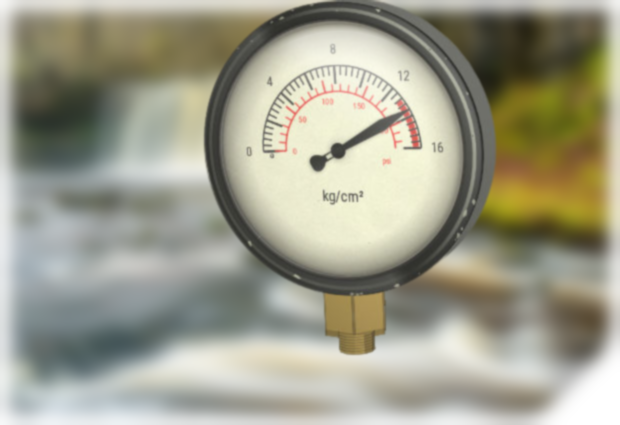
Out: value=13.6 unit=kg/cm²
